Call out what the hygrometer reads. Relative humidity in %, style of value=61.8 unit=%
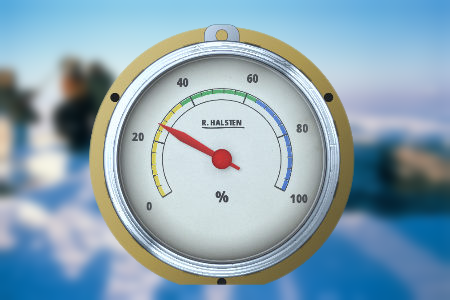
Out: value=26 unit=%
